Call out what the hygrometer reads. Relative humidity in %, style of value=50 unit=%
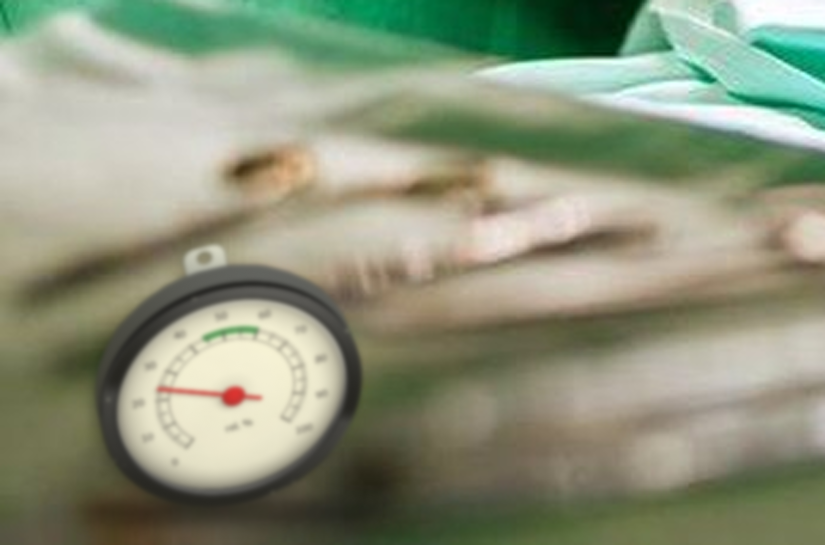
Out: value=25 unit=%
